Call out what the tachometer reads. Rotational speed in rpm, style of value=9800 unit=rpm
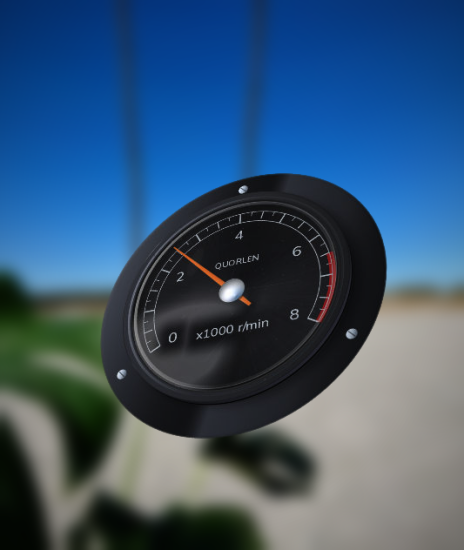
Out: value=2500 unit=rpm
